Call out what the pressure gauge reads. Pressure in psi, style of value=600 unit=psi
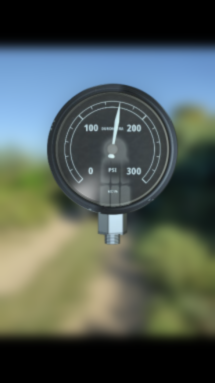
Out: value=160 unit=psi
